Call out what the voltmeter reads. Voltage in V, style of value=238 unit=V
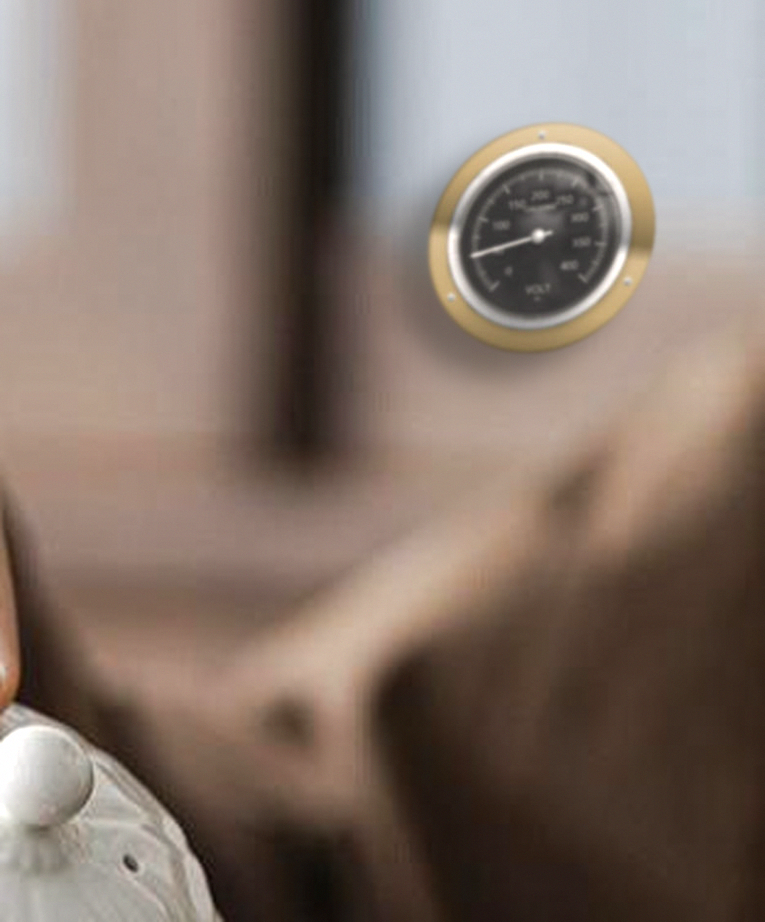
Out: value=50 unit=V
